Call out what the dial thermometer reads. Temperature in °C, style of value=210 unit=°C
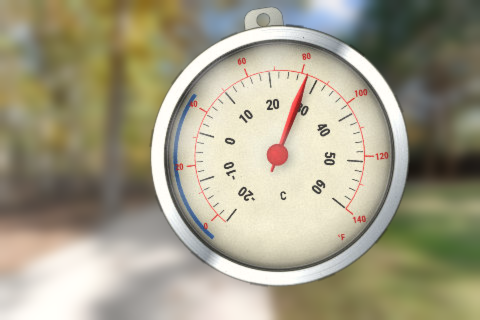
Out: value=28 unit=°C
